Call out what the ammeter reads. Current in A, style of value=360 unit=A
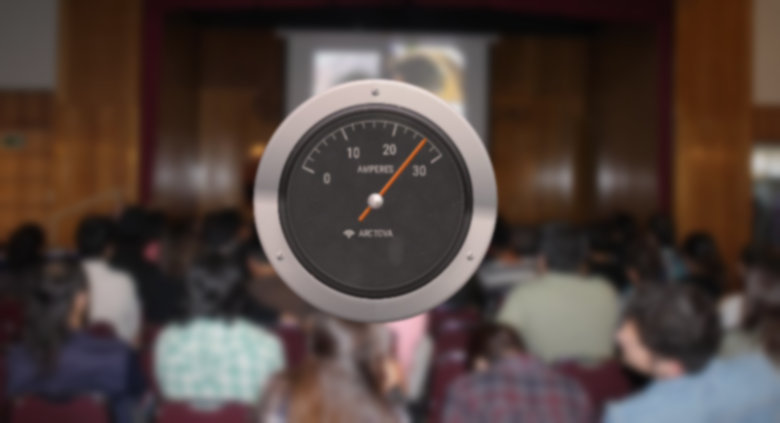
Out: value=26 unit=A
